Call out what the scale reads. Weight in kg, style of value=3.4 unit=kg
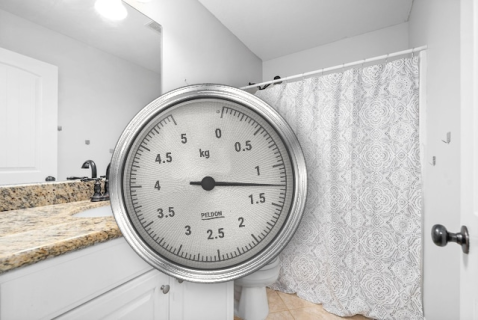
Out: value=1.25 unit=kg
